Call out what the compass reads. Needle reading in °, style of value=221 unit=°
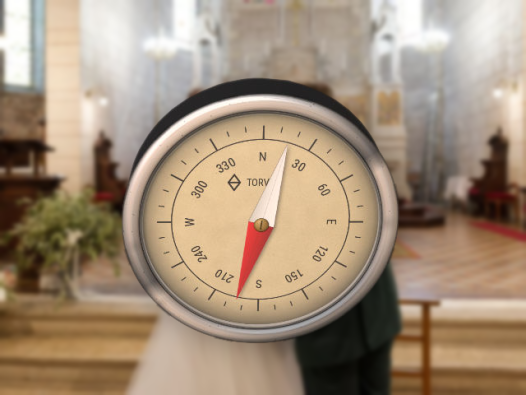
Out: value=195 unit=°
